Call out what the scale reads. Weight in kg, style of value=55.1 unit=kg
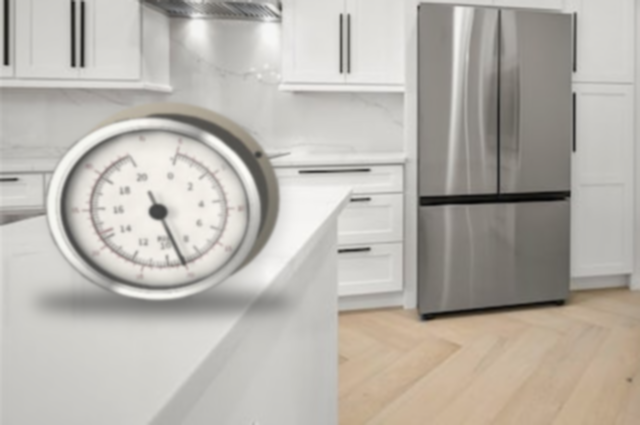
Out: value=9 unit=kg
